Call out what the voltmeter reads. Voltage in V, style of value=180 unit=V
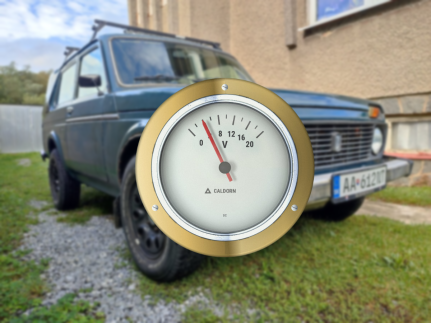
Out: value=4 unit=V
